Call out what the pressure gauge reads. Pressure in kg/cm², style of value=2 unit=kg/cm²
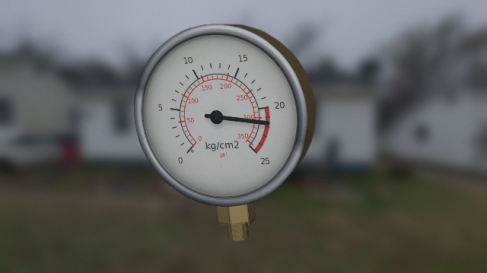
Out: value=21.5 unit=kg/cm²
